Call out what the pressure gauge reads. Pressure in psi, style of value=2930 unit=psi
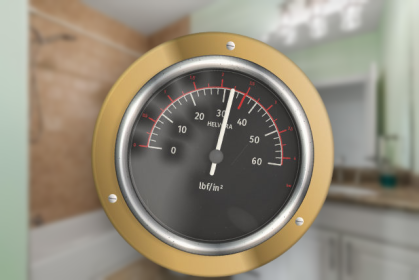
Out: value=32 unit=psi
